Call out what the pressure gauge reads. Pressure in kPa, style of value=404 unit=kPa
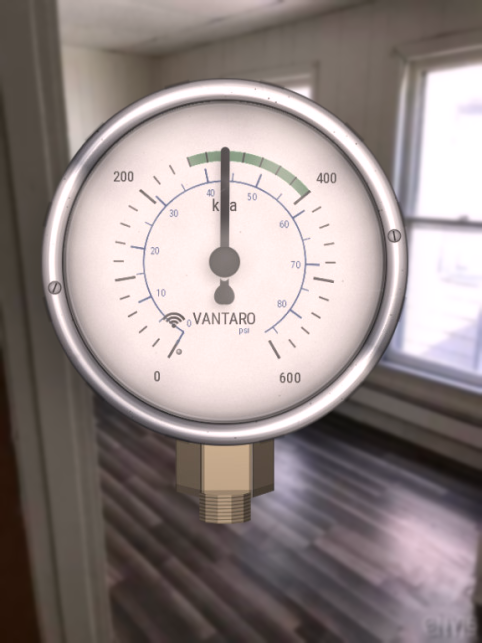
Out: value=300 unit=kPa
